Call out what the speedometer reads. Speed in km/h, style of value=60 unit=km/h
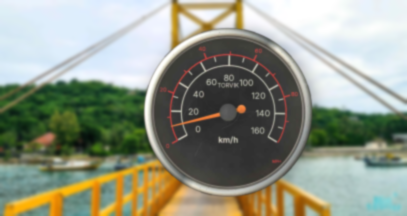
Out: value=10 unit=km/h
